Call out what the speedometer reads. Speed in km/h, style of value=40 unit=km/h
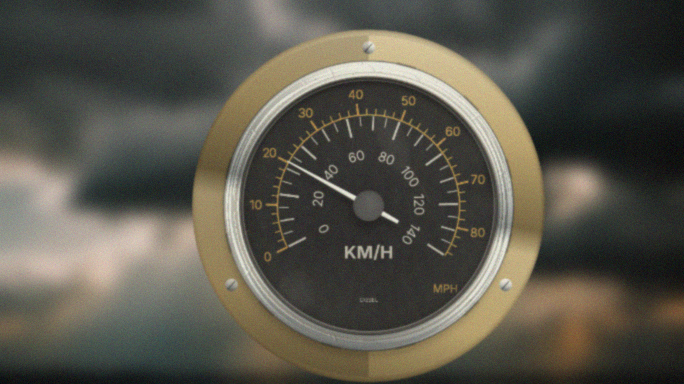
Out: value=32.5 unit=km/h
